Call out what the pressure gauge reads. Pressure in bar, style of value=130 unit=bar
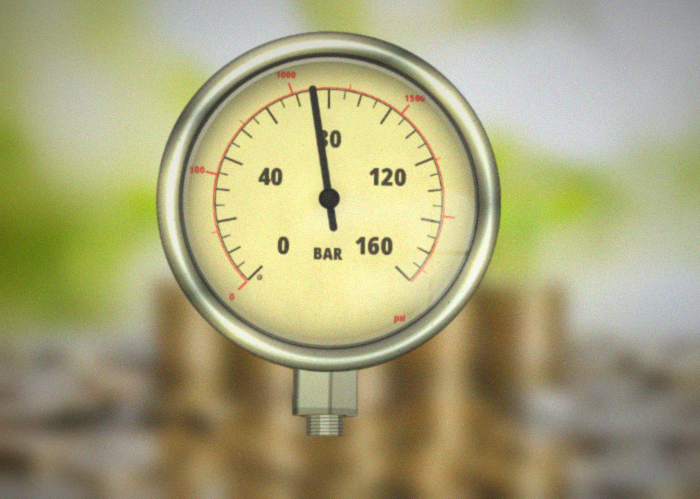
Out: value=75 unit=bar
